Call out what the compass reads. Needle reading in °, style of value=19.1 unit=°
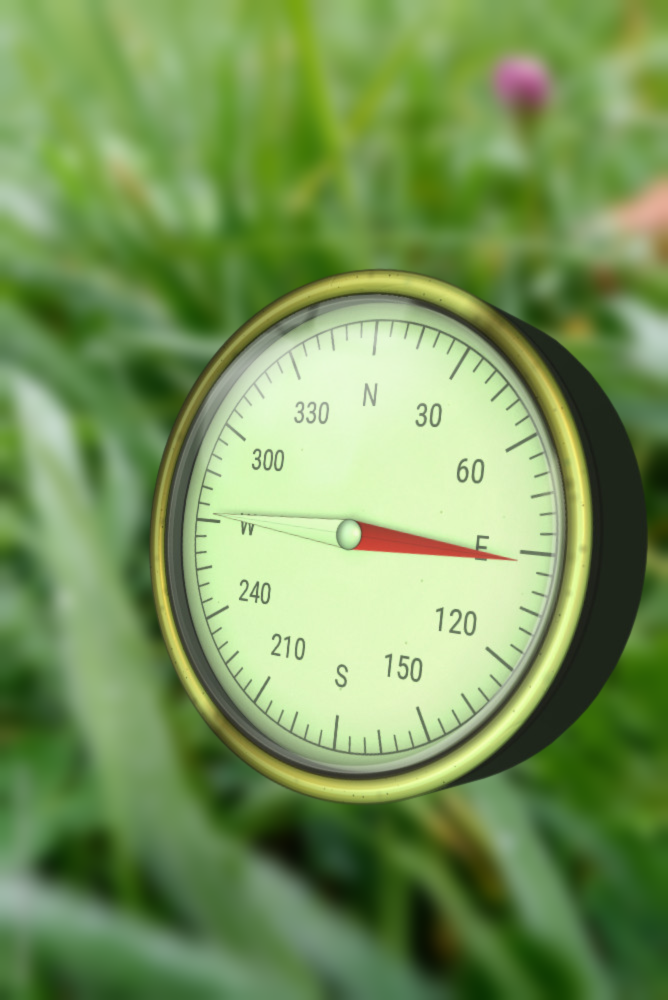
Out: value=92.5 unit=°
